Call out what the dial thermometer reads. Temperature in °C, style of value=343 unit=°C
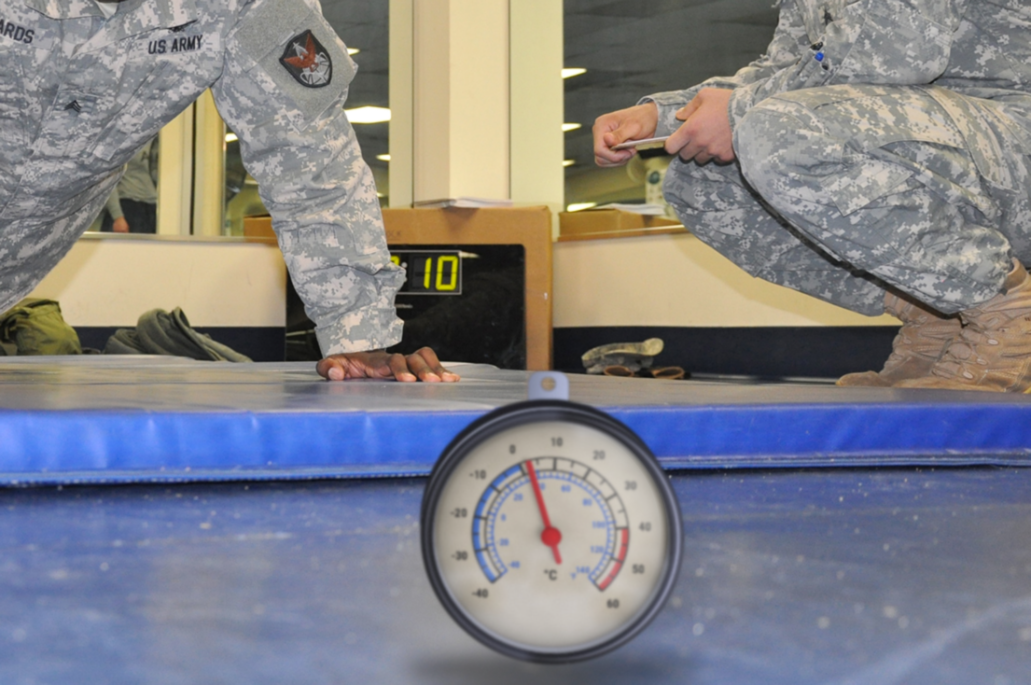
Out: value=2.5 unit=°C
